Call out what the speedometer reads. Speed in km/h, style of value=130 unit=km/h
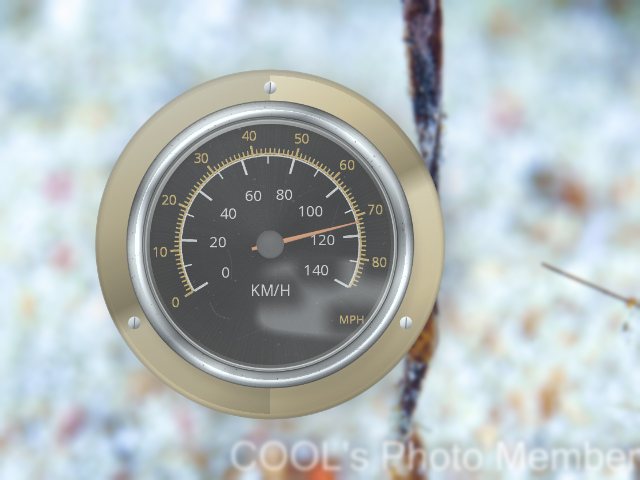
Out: value=115 unit=km/h
